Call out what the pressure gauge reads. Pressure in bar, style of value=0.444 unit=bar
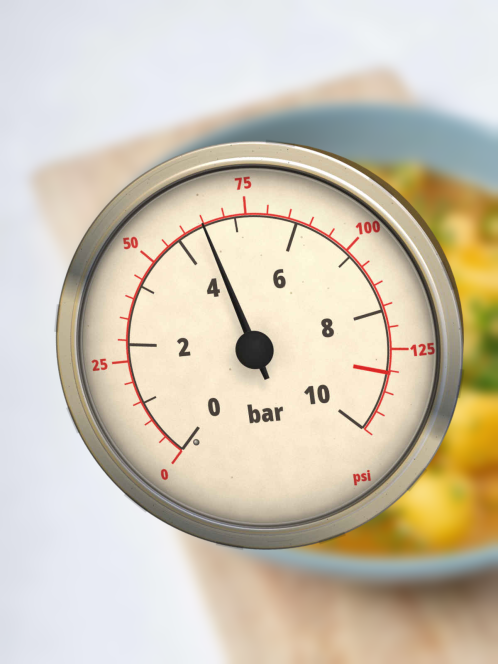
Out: value=4.5 unit=bar
